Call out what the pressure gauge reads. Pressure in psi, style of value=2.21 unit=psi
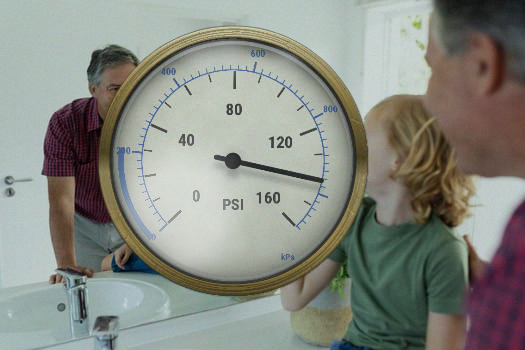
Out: value=140 unit=psi
